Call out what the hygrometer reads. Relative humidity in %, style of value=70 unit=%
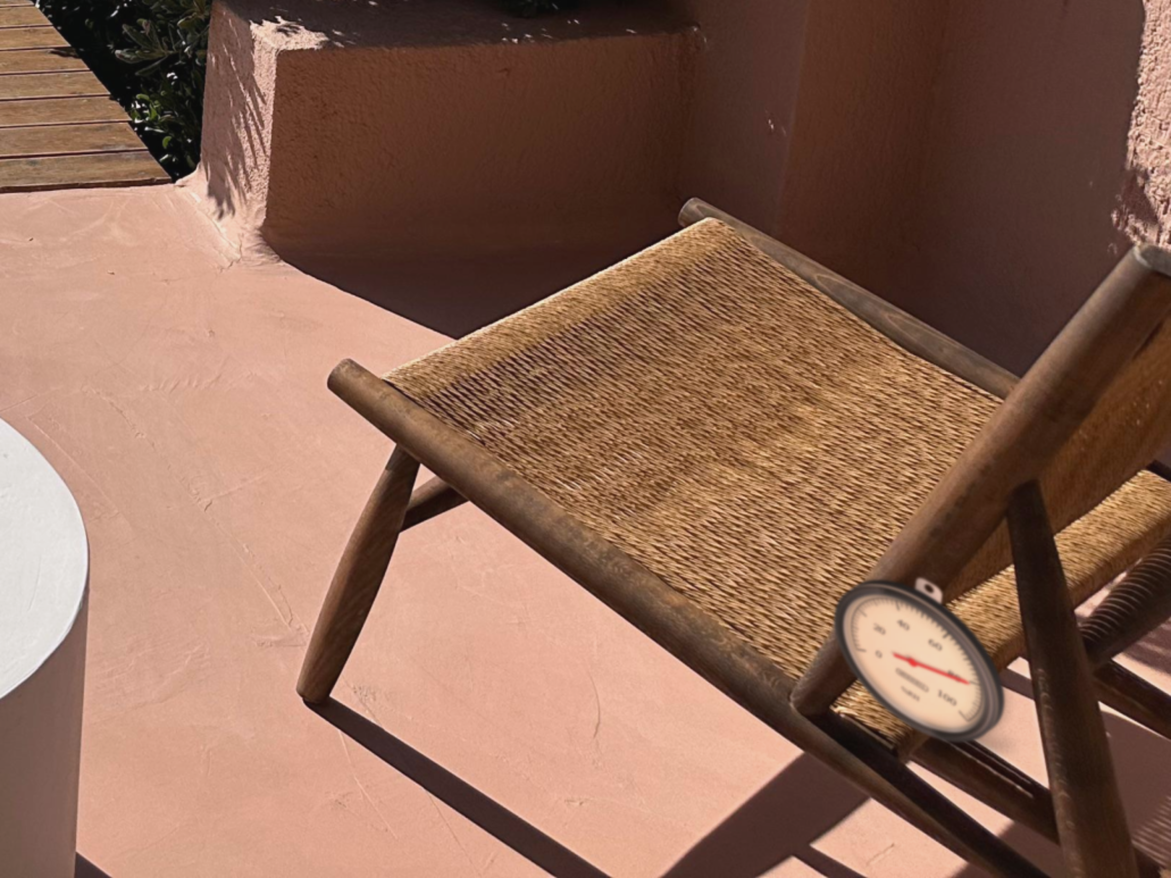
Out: value=80 unit=%
